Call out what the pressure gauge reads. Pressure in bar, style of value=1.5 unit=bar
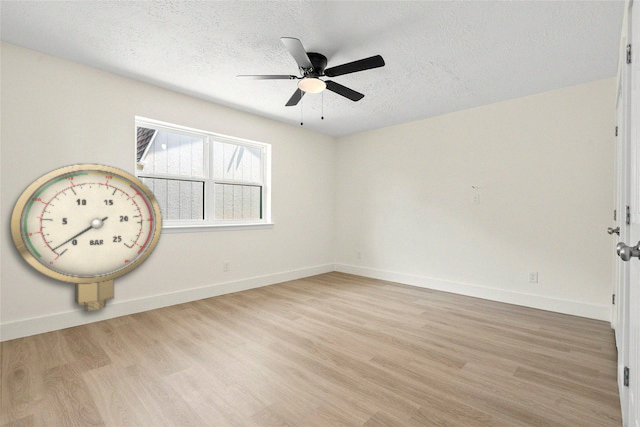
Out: value=1 unit=bar
